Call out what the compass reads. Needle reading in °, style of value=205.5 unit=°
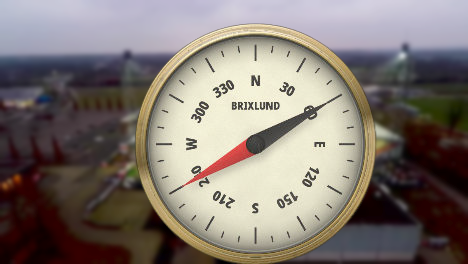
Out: value=240 unit=°
